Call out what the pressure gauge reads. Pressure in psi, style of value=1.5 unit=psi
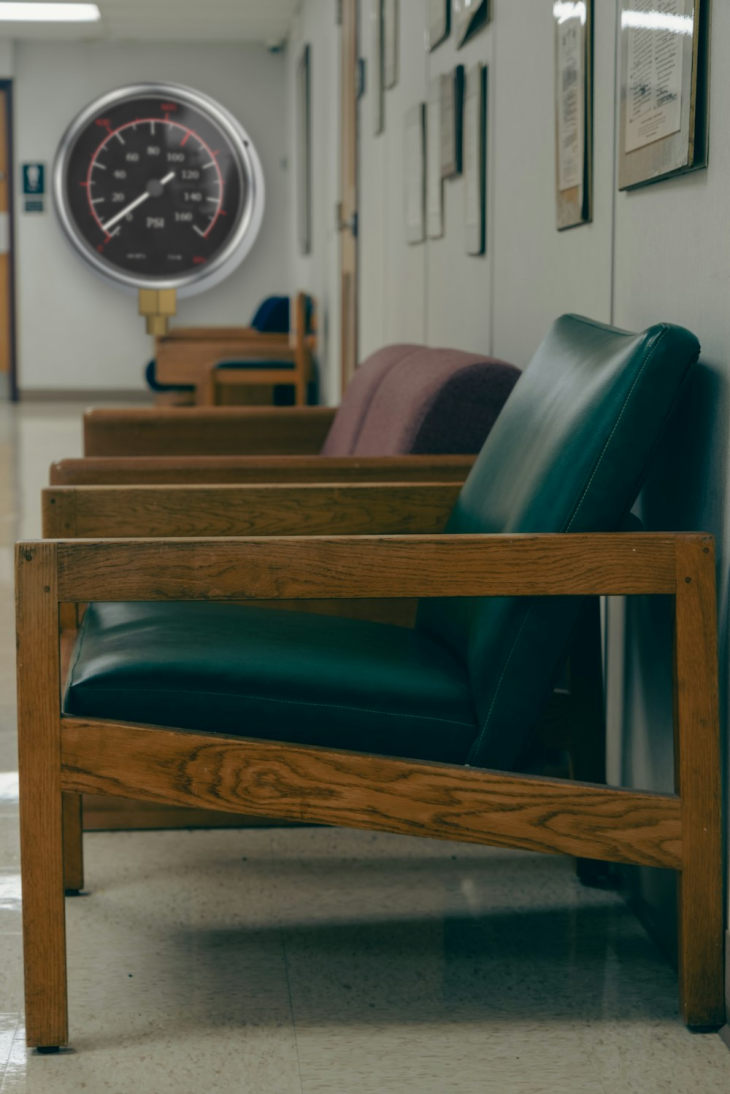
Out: value=5 unit=psi
